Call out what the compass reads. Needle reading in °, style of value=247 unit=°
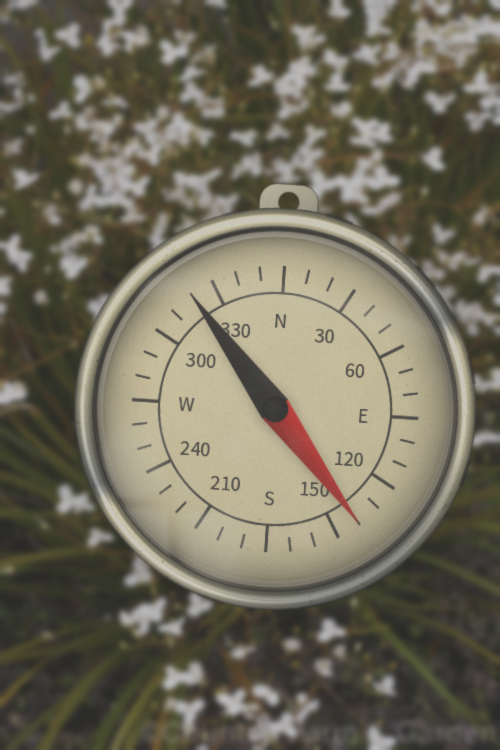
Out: value=140 unit=°
